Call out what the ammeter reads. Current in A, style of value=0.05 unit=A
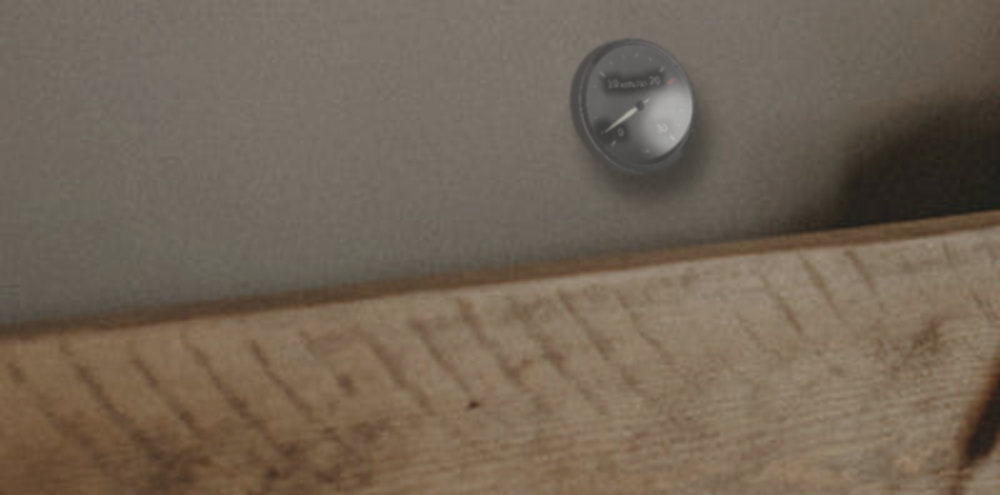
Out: value=2 unit=A
